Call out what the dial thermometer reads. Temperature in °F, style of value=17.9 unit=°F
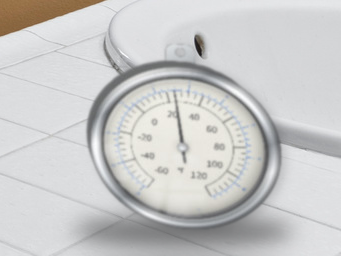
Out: value=24 unit=°F
